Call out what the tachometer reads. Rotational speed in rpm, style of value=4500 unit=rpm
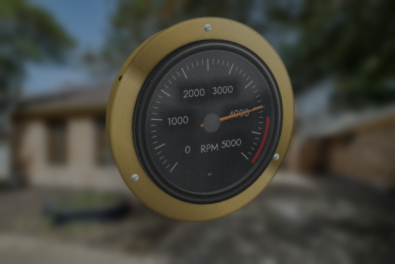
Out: value=4000 unit=rpm
